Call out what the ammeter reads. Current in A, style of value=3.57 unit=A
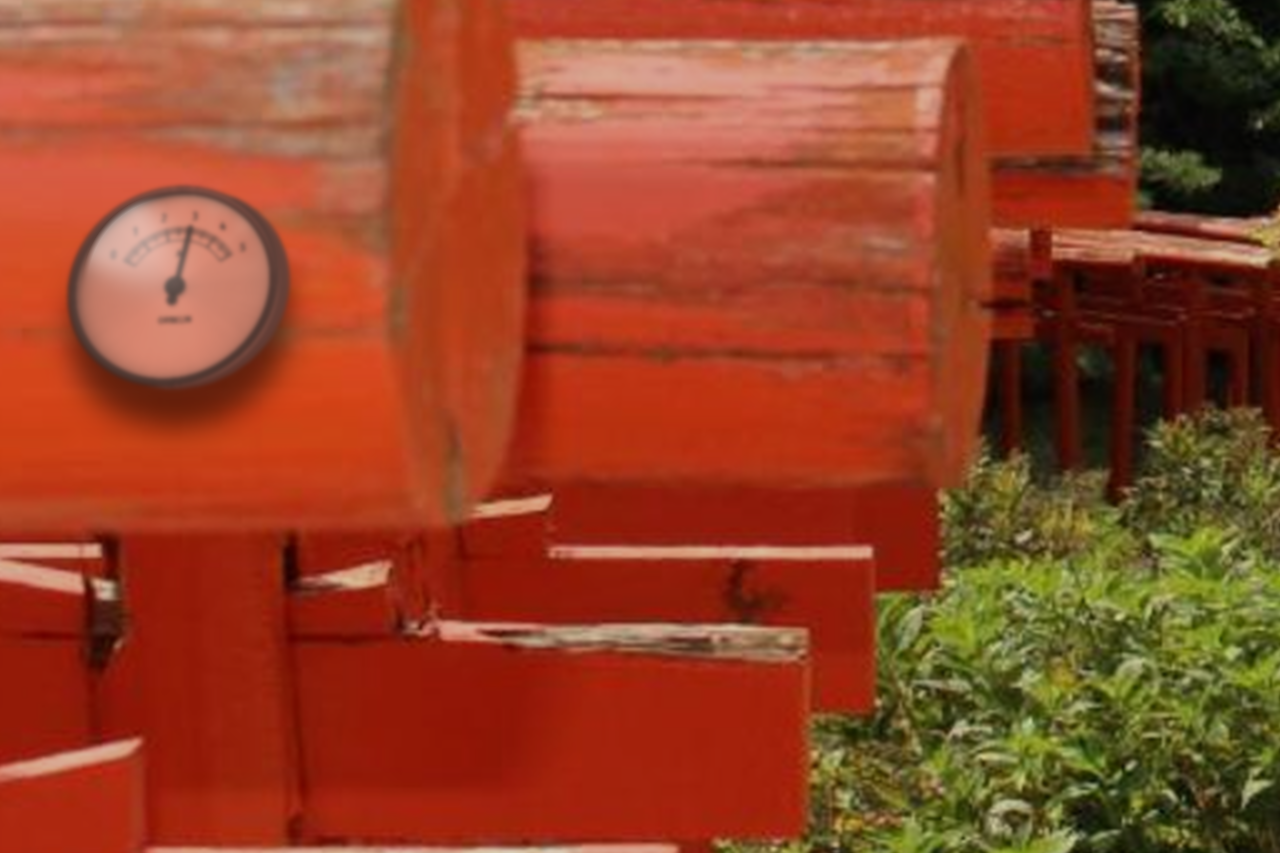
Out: value=3 unit=A
